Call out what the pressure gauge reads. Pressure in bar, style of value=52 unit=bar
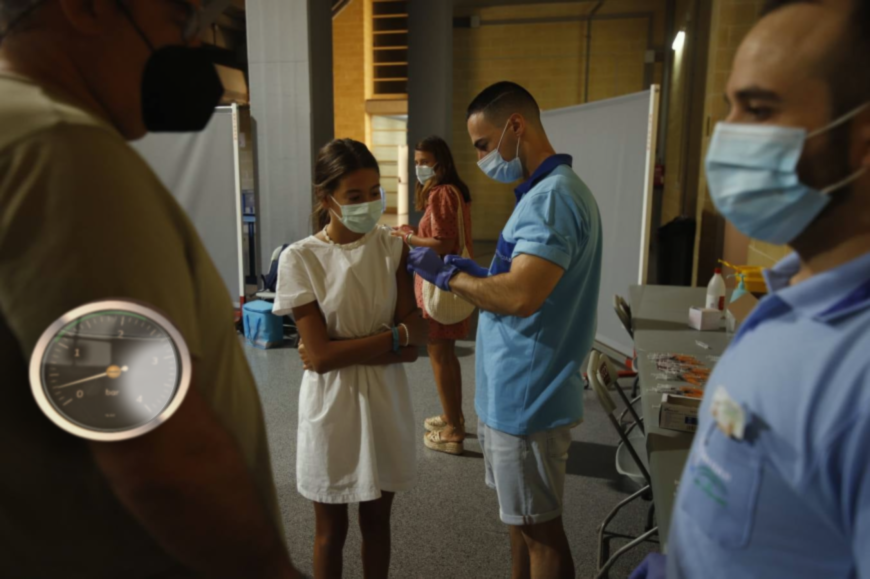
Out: value=0.3 unit=bar
